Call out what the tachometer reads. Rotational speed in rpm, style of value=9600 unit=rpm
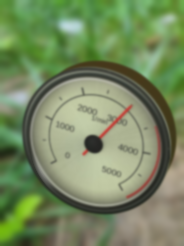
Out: value=3000 unit=rpm
